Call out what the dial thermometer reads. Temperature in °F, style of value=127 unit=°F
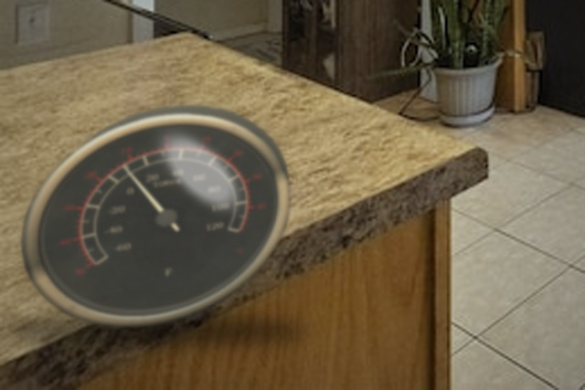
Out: value=10 unit=°F
